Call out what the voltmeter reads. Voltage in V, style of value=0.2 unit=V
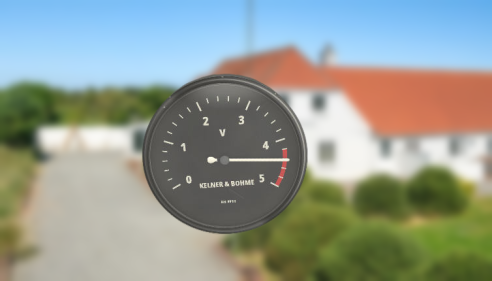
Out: value=4.4 unit=V
